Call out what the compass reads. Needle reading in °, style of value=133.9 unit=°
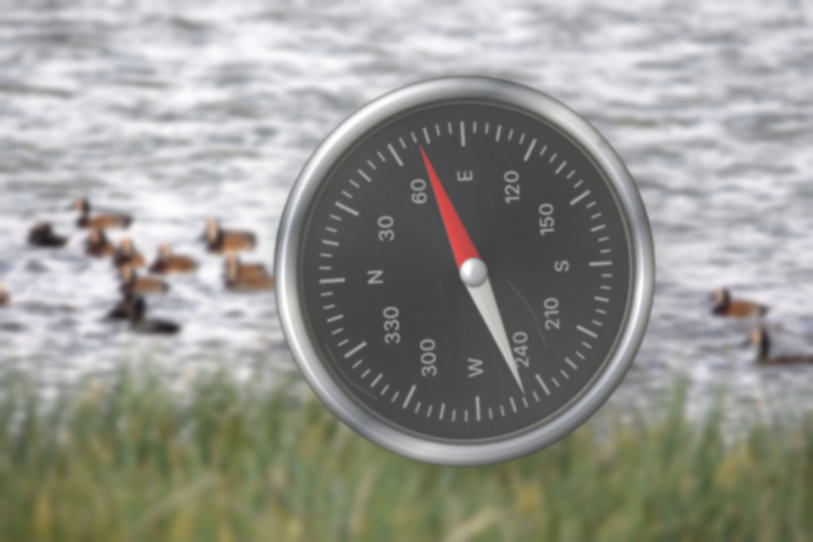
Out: value=70 unit=°
